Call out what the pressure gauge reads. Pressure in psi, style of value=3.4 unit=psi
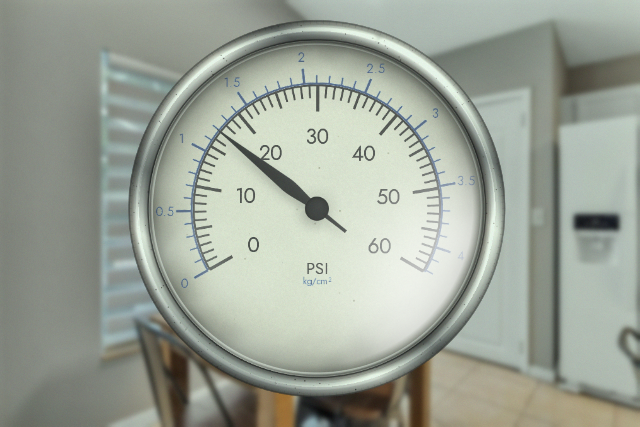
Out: value=17 unit=psi
